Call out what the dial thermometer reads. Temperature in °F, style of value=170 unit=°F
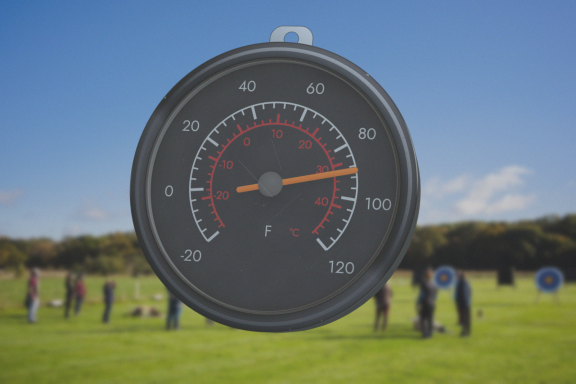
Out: value=90 unit=°F
